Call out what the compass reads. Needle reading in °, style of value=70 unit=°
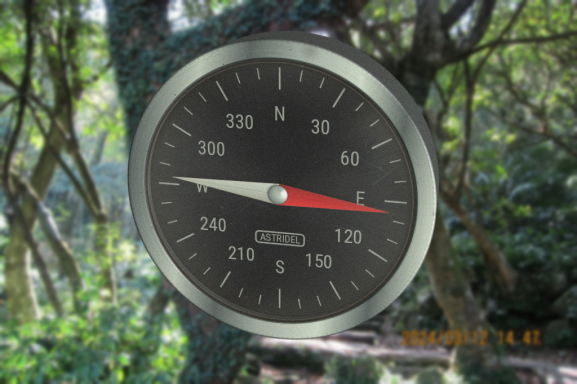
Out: value=95 unit=°
